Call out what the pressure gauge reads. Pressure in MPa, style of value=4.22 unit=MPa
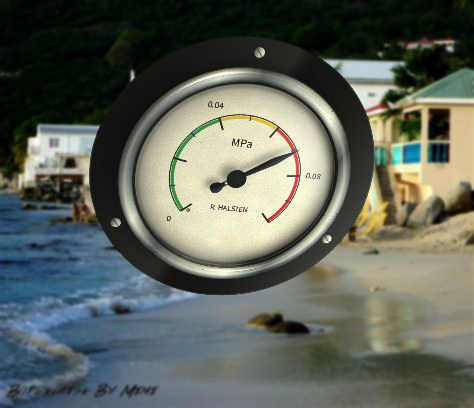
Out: value=0.07 unit=MPa
